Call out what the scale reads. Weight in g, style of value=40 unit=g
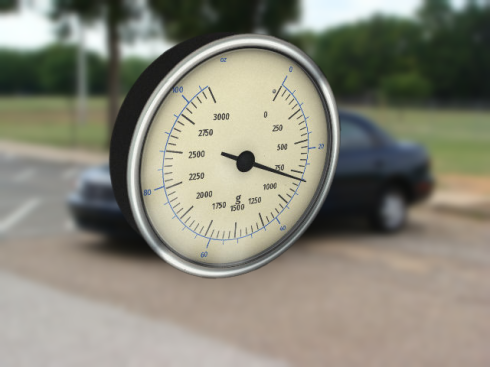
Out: value=800 unit=g
